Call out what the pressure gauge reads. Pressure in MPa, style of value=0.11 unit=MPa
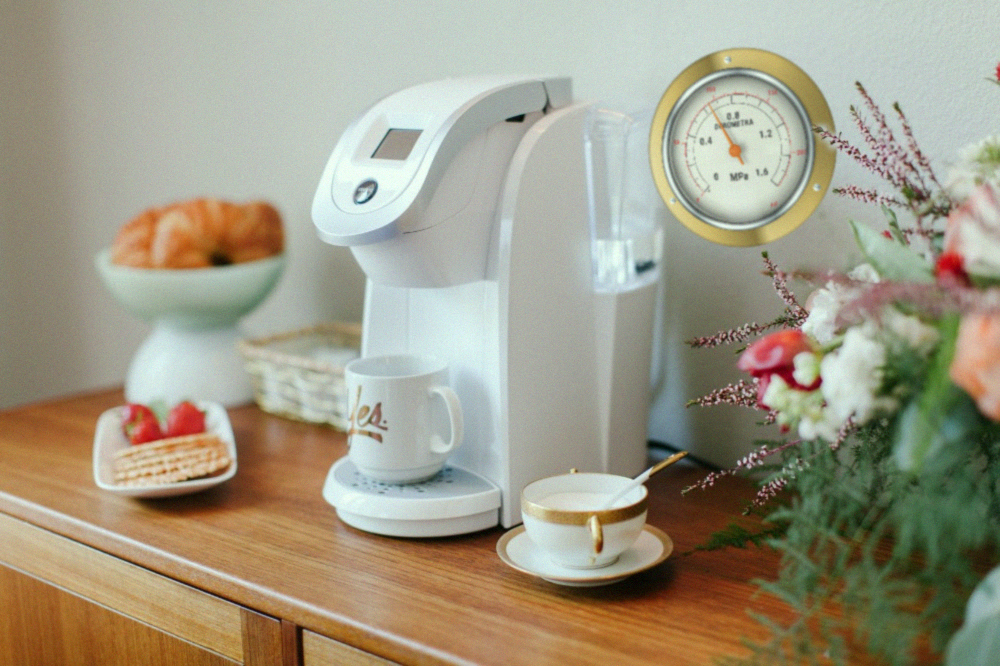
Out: value=0.65 unit=MPa
